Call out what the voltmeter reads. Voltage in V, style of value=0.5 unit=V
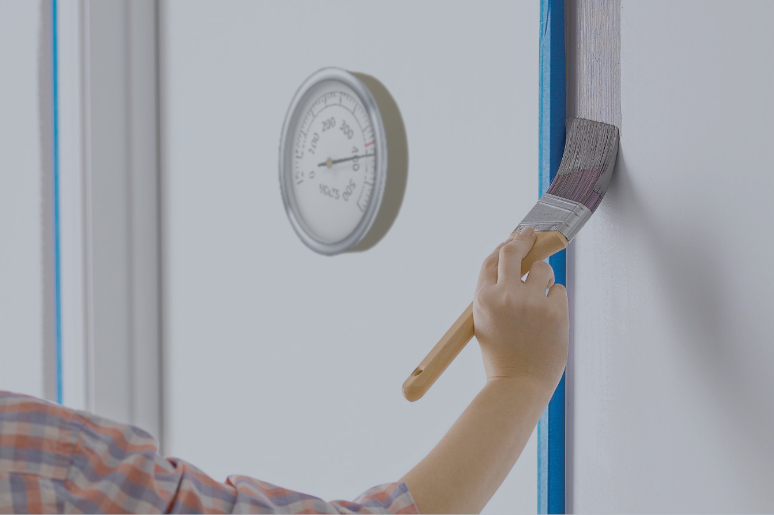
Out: value=400 unit=V
